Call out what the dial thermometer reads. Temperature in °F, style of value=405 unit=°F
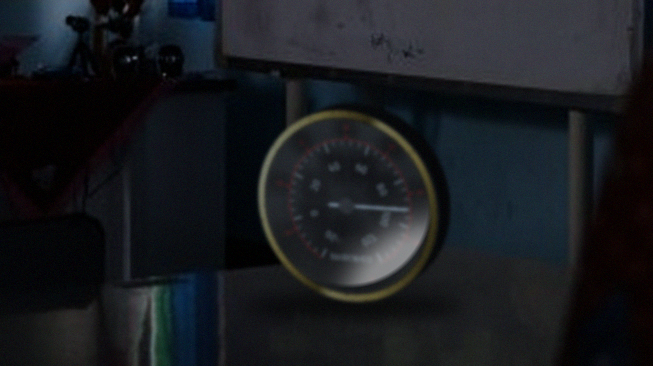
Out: value=92 unit=°F
